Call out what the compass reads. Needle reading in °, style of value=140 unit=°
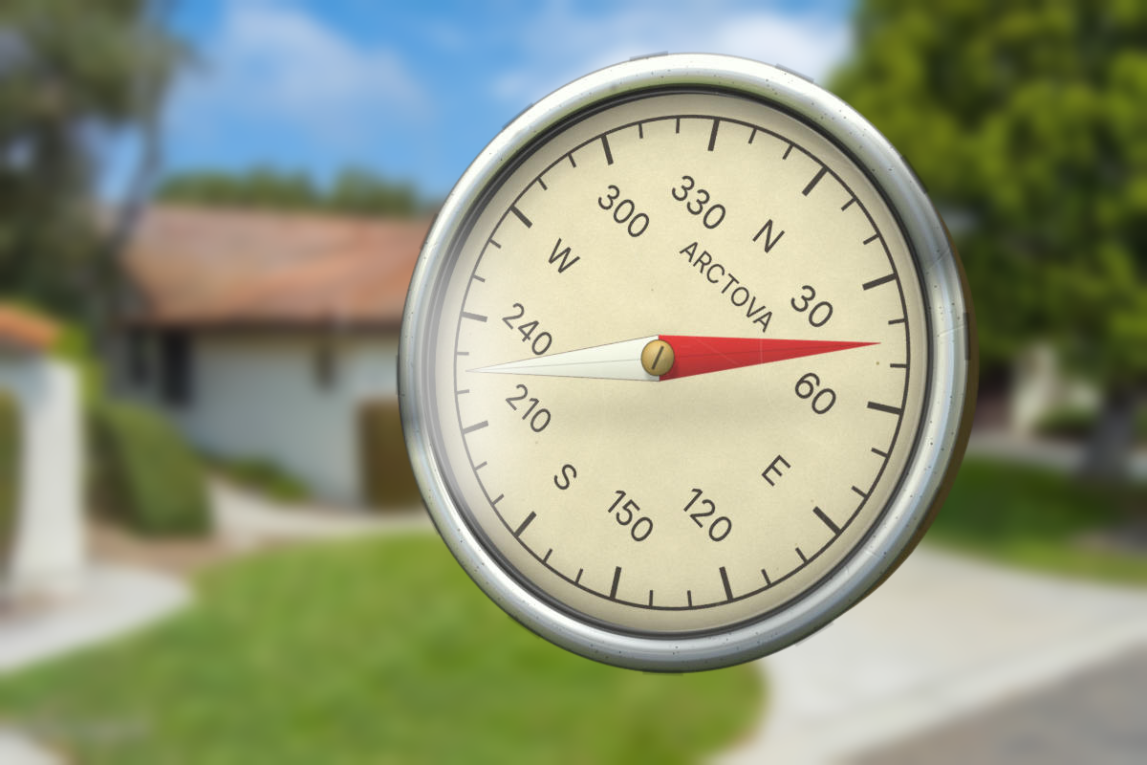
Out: value=45 unit=°
